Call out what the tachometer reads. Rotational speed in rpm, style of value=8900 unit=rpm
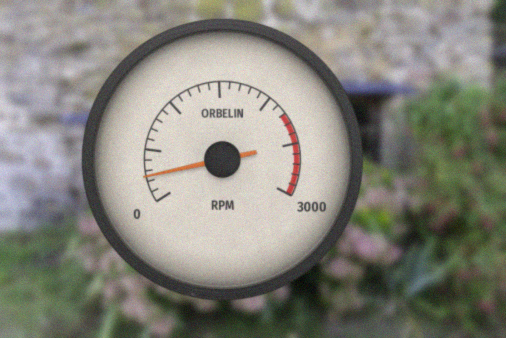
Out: value=250 unit=rpm
